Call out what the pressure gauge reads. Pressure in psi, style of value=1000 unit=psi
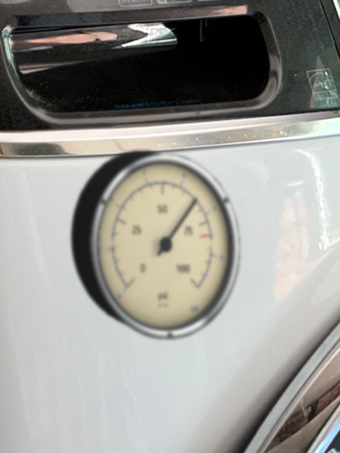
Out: value=65 unit=psi
